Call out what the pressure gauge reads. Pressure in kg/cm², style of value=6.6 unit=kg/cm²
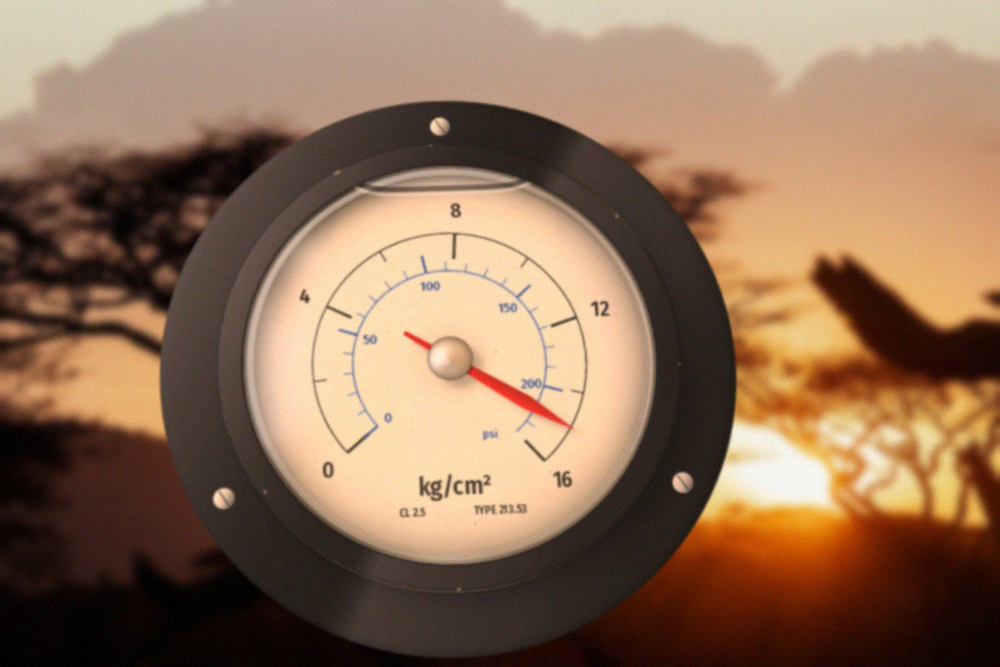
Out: value=15 unit=kg/cm²
